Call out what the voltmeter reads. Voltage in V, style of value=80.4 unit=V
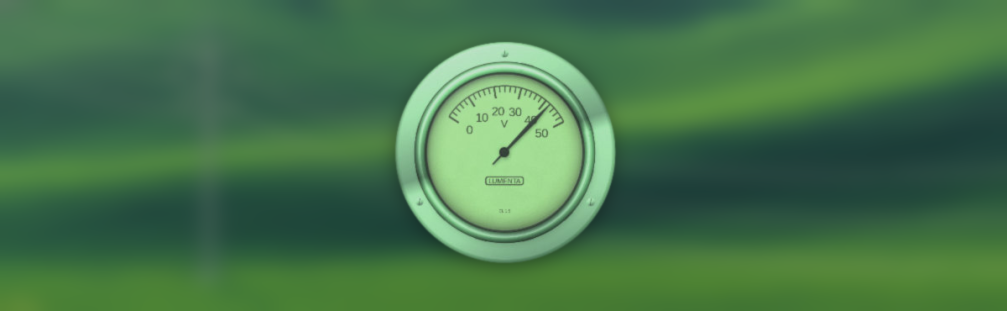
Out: value=42 unit=V
